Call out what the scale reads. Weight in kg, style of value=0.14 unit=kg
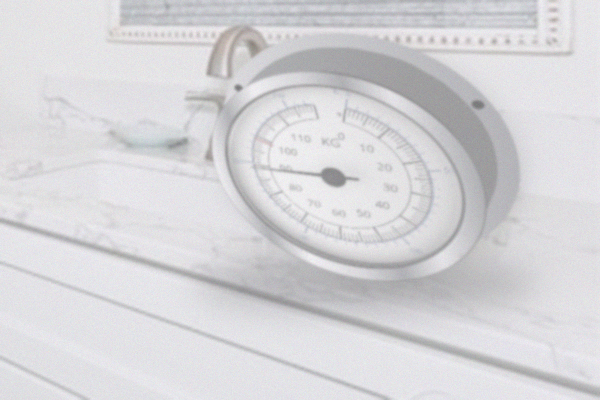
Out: value=90 unit=kg
